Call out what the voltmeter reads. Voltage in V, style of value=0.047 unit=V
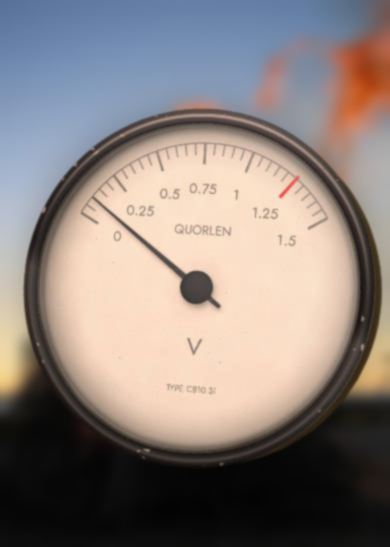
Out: value=0.1 unit=V
